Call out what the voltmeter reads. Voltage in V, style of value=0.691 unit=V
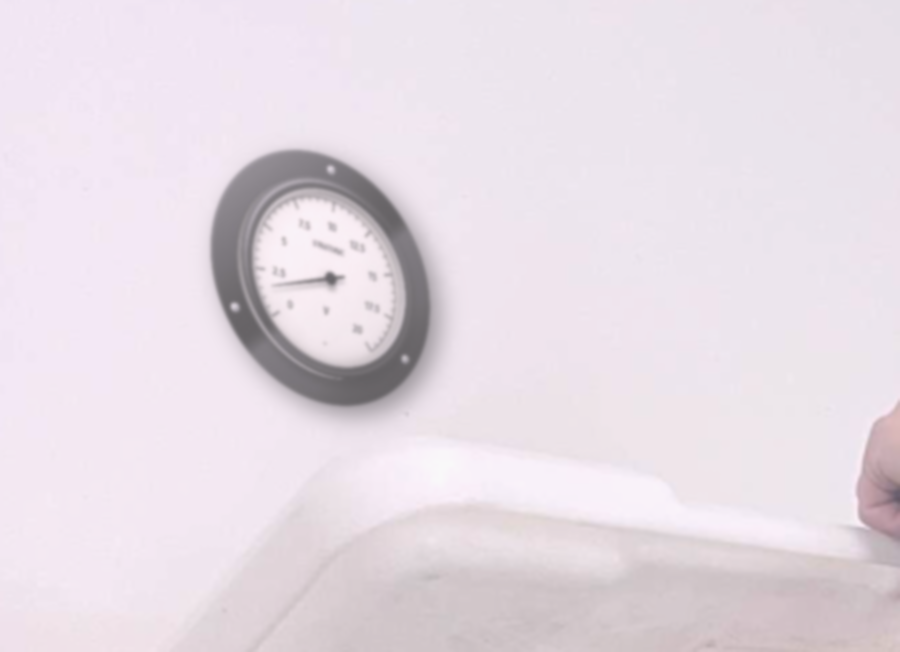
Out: value=1.5 unit=V
